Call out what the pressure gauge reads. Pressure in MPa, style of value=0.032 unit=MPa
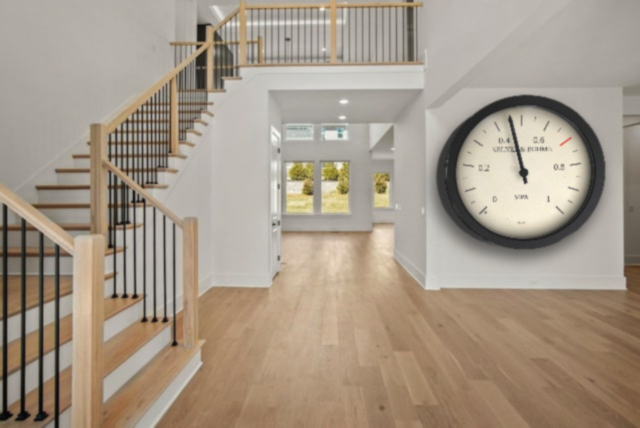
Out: value=0.45 unit=MPa
